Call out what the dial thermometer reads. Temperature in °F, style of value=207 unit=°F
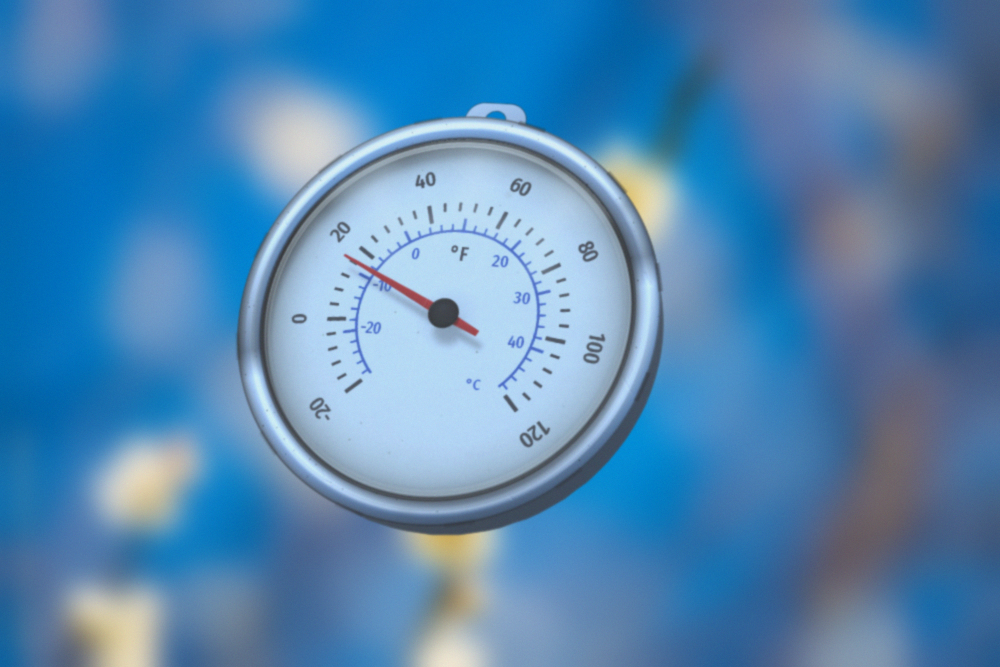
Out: value=16 unit=°F
